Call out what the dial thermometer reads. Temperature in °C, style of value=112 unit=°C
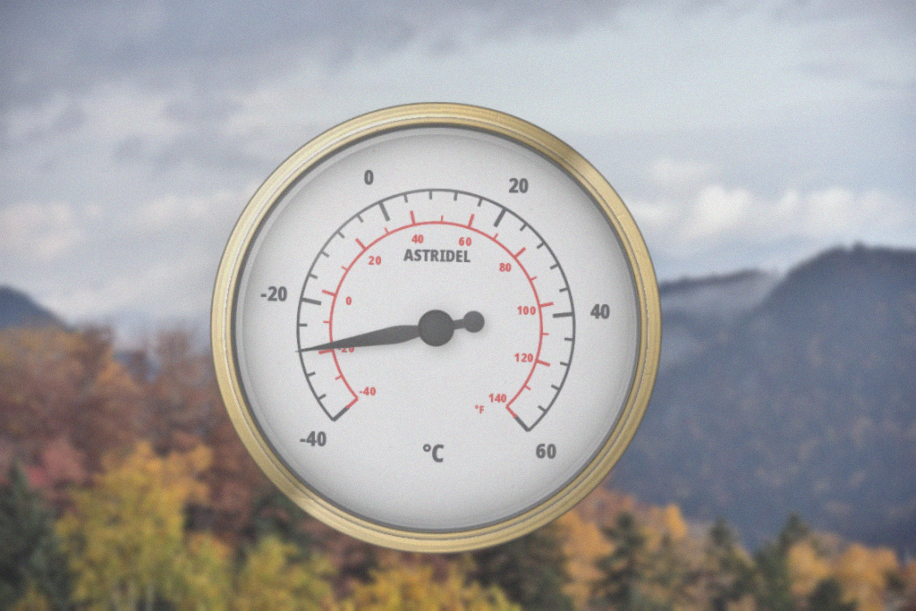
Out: value=-28 unit=°C
